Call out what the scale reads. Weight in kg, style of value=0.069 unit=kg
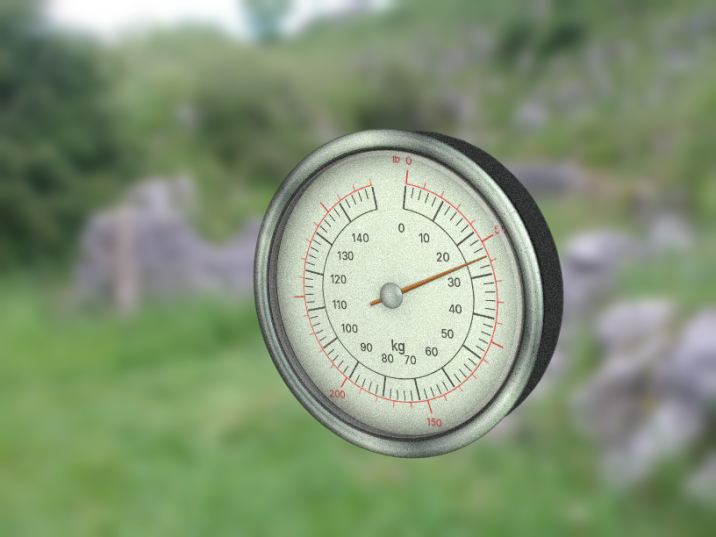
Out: value=26 unit=kg
